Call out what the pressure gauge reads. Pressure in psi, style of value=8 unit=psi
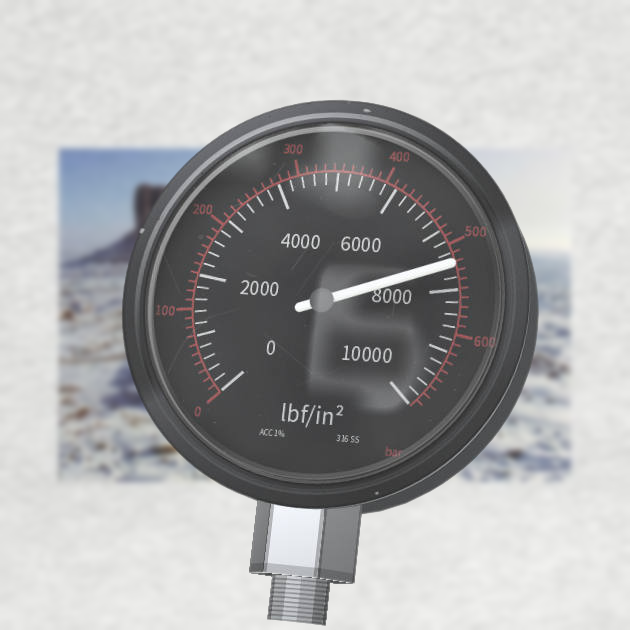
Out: value=7600 unit=psi
